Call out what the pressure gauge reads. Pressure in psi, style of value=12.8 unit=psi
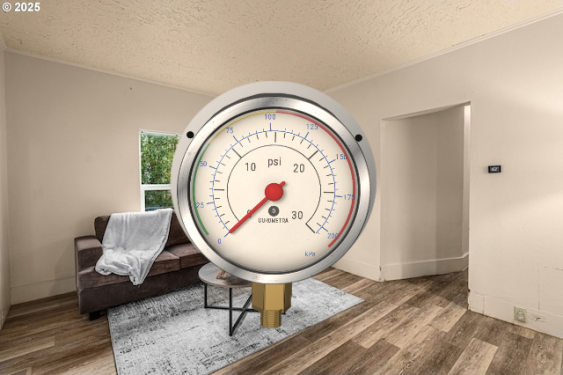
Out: value=0 unit=psi
